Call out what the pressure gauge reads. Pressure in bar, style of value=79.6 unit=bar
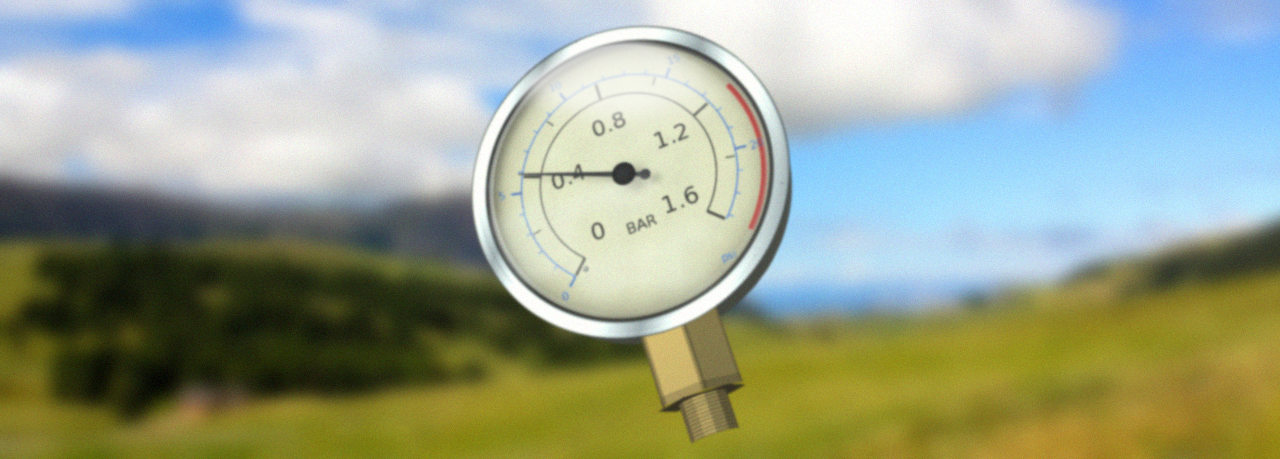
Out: value=0.4 unit=bar
